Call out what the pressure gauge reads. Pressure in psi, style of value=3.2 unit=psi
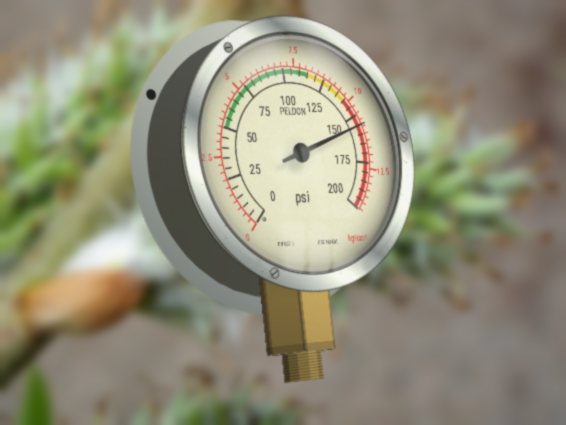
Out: value=155 unit=psi
